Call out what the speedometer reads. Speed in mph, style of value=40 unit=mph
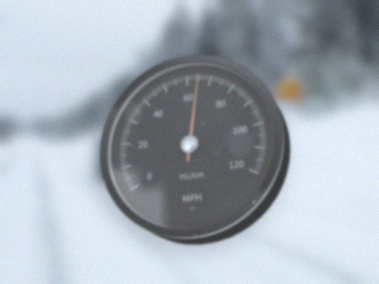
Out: value=65 unit=mph
